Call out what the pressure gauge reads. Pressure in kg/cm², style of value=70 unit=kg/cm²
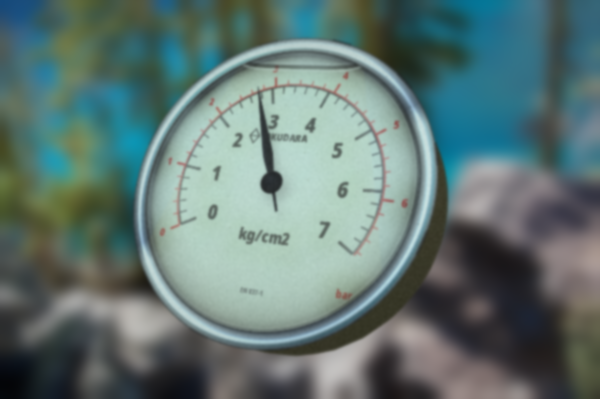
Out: value=2.8 unit=kg/cm²
